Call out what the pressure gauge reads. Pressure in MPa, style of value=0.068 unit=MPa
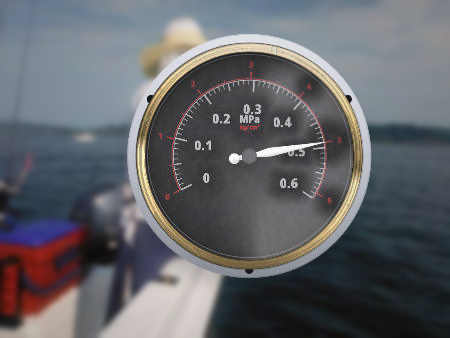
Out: value=0.49 unit=MPa
